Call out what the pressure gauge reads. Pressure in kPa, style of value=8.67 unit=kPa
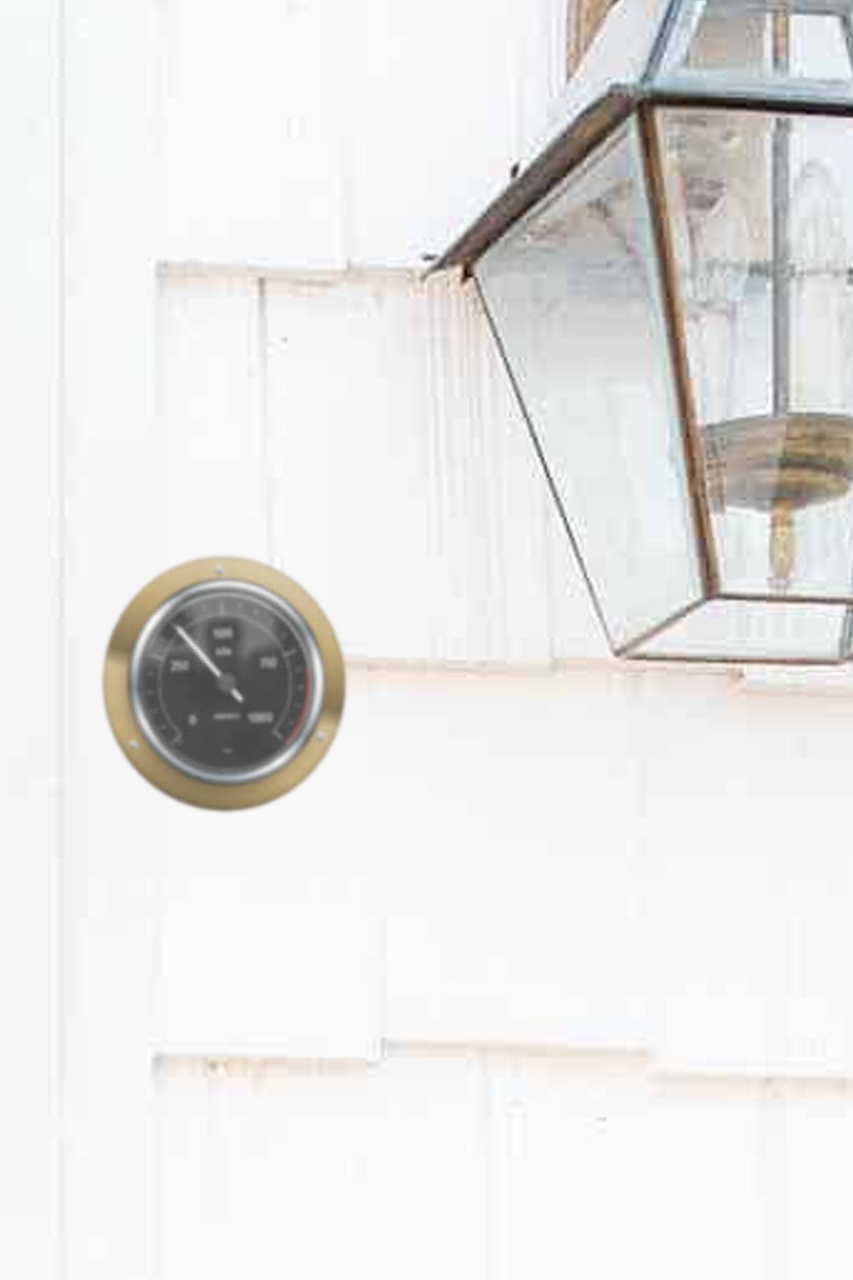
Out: value=350 unit=kPa
